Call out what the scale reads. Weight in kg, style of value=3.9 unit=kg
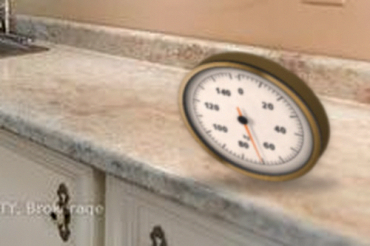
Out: value=70 unit=kg
